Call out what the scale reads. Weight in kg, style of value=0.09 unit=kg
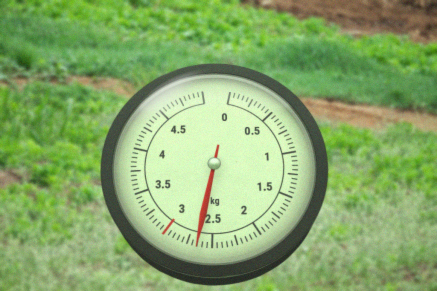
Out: value=2.65 unit=kg
